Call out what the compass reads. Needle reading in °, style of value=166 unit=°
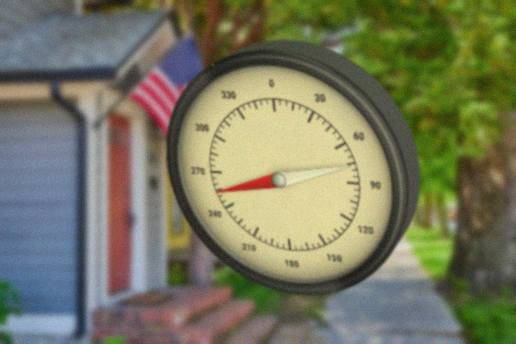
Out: value=255 unit=°
